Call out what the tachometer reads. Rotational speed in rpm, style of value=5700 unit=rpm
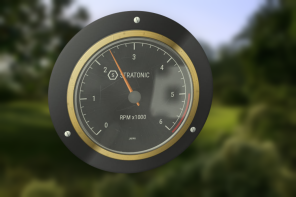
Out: value=2400 unit=rpm
